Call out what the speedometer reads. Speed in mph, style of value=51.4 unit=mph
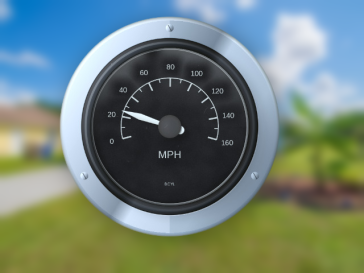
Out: value=25 unit=mph
